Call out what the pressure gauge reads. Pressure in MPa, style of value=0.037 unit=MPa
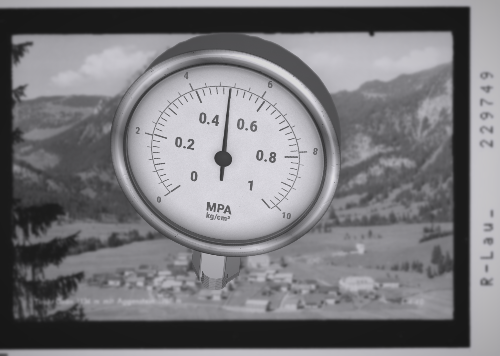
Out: value=0.5 unit=MPa
